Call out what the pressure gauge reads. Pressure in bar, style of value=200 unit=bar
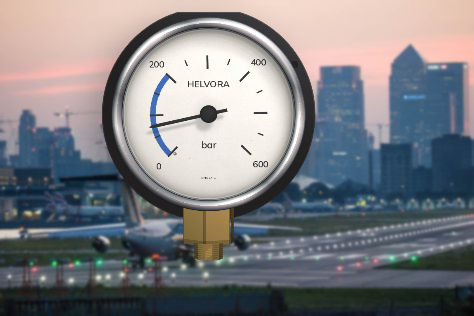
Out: value=75 unit=bar
